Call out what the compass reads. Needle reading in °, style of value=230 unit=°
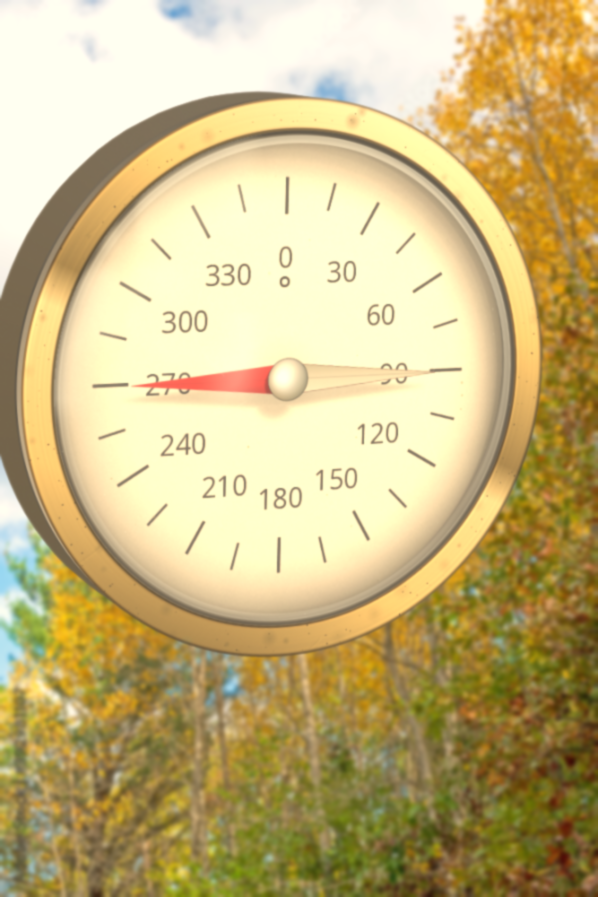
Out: value=270 unit=°
